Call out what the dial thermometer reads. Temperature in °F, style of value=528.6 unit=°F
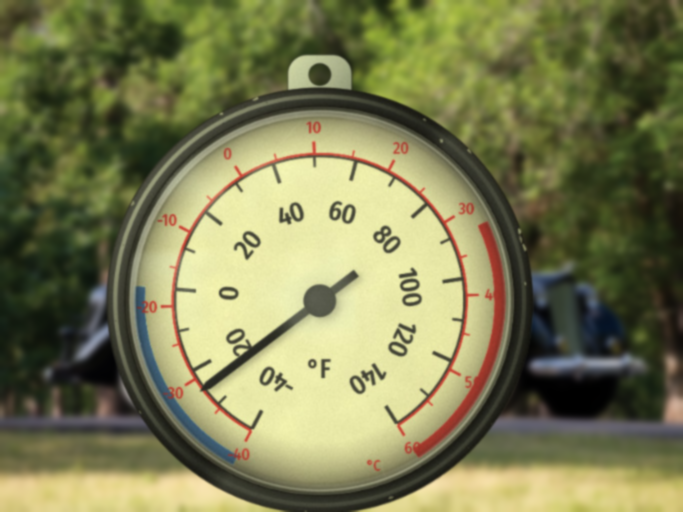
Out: value=-25 unit=°F
